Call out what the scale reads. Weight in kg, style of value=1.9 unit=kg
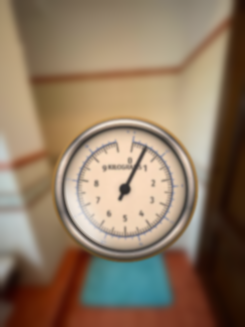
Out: value=0.5 unit=kg
